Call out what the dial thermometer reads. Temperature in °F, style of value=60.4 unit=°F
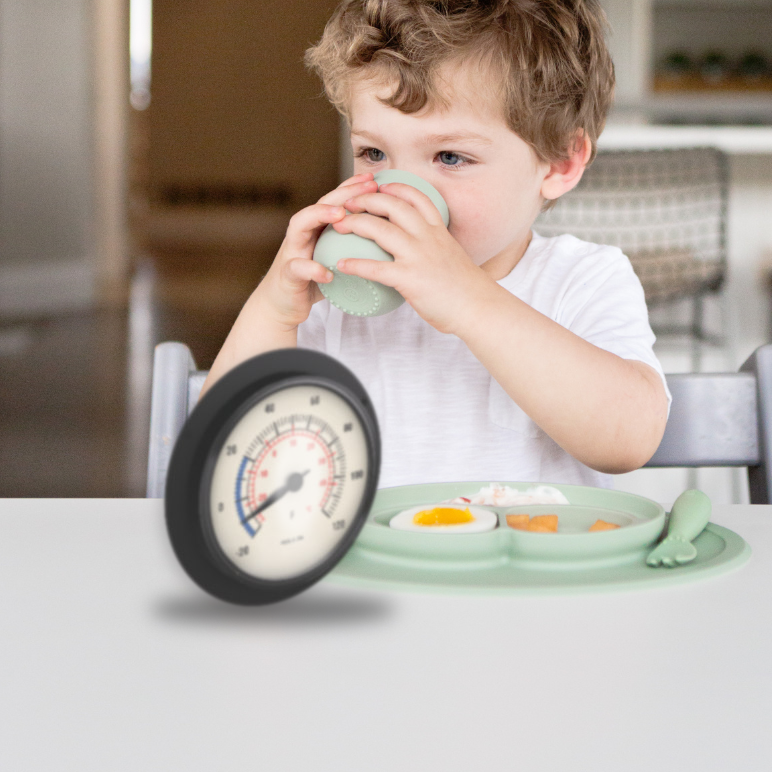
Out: value=-10 unit=°F
